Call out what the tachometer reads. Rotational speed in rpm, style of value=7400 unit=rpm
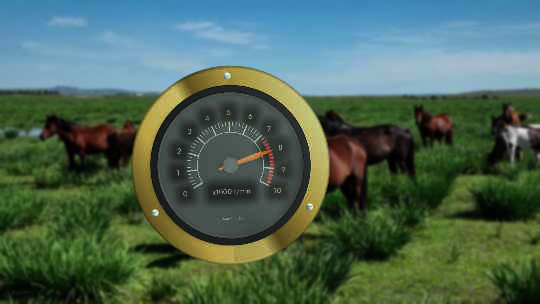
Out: value=8000 unit=rpm
